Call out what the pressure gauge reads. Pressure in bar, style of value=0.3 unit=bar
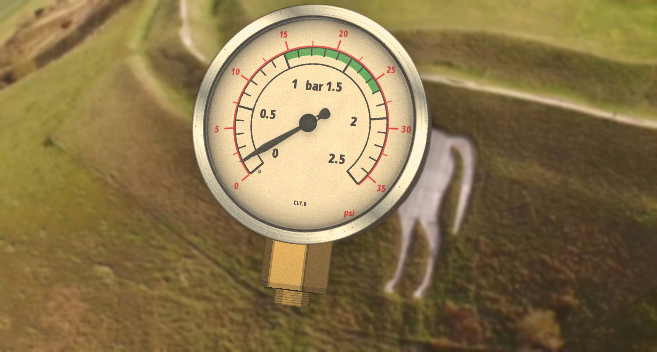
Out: value=0.1 unit=bar
